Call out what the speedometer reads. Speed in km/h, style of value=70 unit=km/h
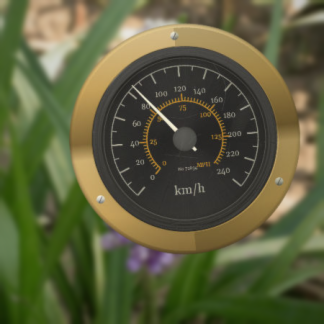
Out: value=85 unit=km/h
